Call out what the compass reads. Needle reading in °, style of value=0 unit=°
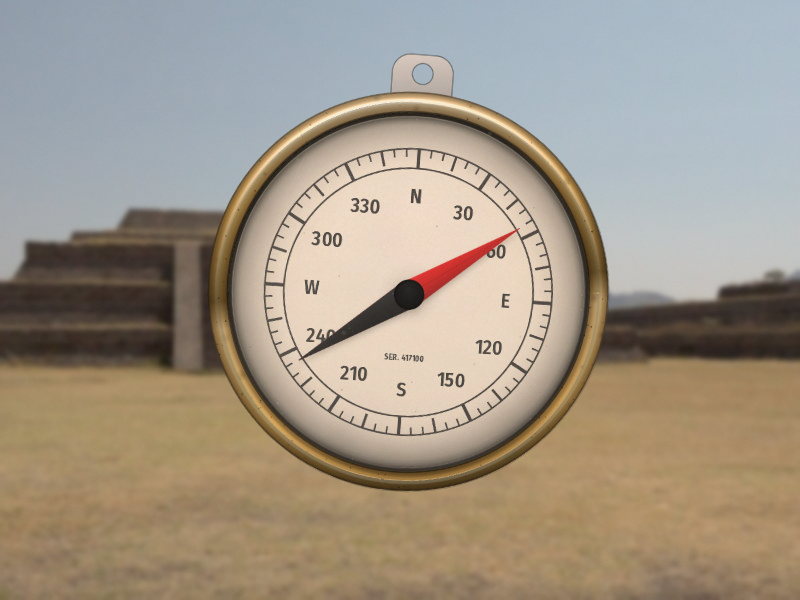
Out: value=55 unit=°
